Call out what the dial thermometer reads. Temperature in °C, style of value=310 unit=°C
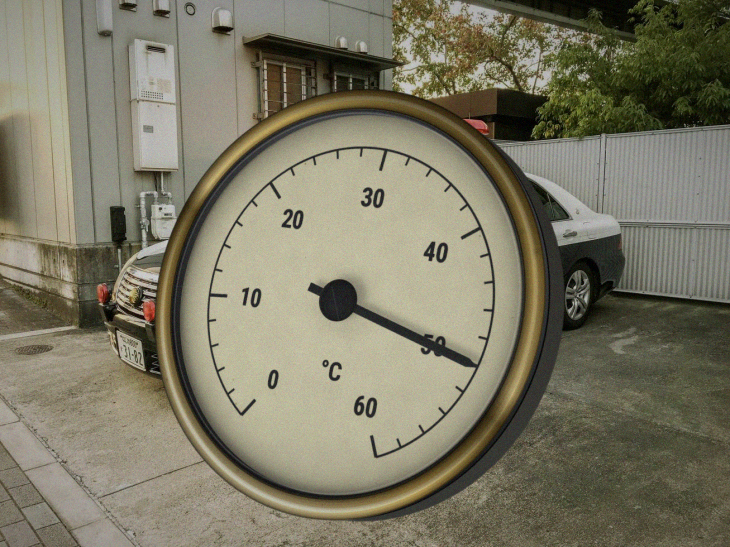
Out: value=50 unit=°C
